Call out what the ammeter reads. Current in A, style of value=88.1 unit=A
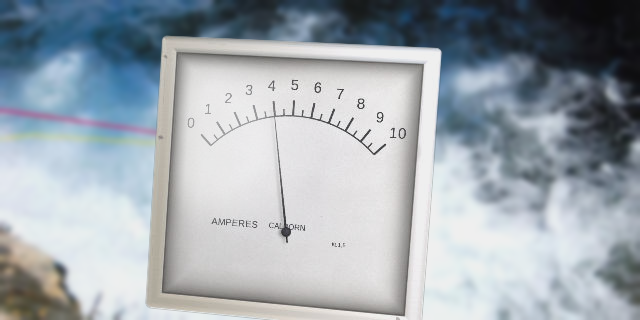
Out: value=4 unit=A
